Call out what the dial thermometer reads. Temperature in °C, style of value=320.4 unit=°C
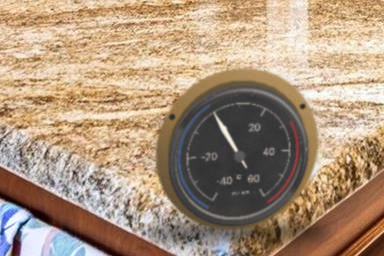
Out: value=0 unit=°C
